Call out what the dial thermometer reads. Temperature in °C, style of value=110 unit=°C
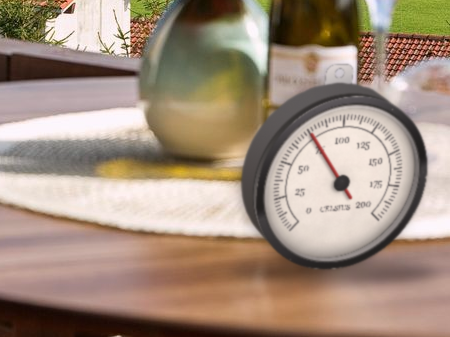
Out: value=75 unit=°C
